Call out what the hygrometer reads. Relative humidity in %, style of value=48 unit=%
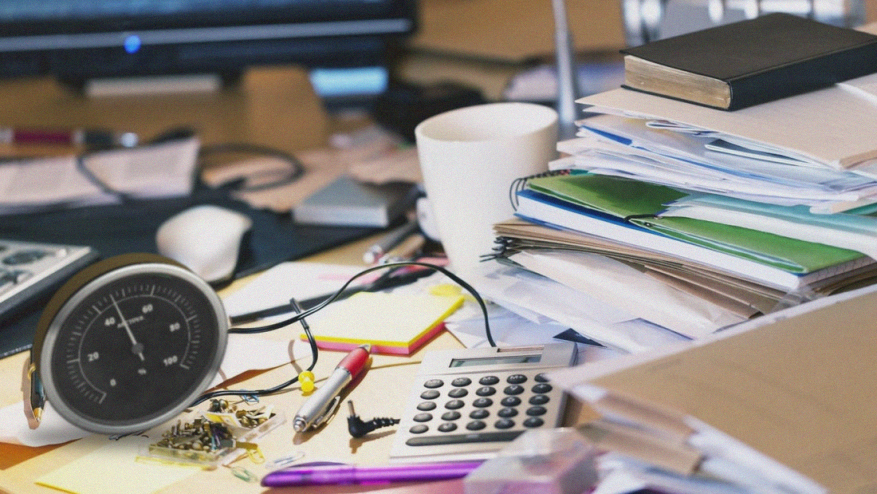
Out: value=46 unit=%
